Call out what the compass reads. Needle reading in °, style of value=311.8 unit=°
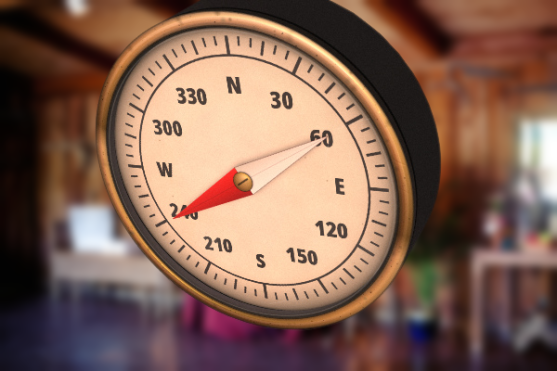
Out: value=240 unit=°
